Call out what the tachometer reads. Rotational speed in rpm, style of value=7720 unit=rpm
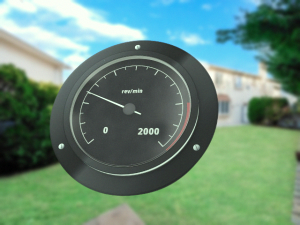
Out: value=500 unit=rpm
